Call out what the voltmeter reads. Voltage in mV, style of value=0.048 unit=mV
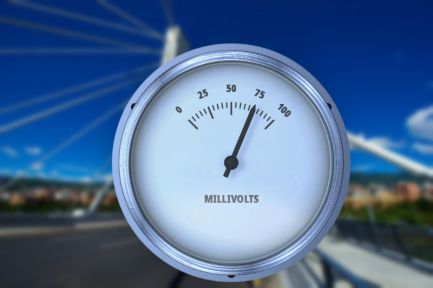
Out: value=75 unit=mV
